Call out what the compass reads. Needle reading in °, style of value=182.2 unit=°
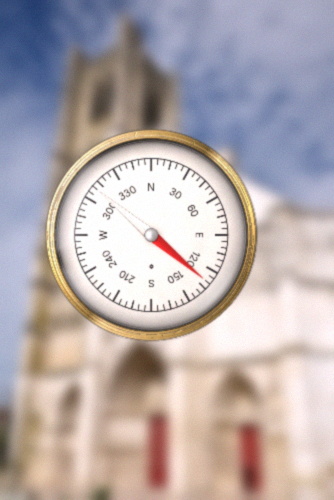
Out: value=130 unit=°
